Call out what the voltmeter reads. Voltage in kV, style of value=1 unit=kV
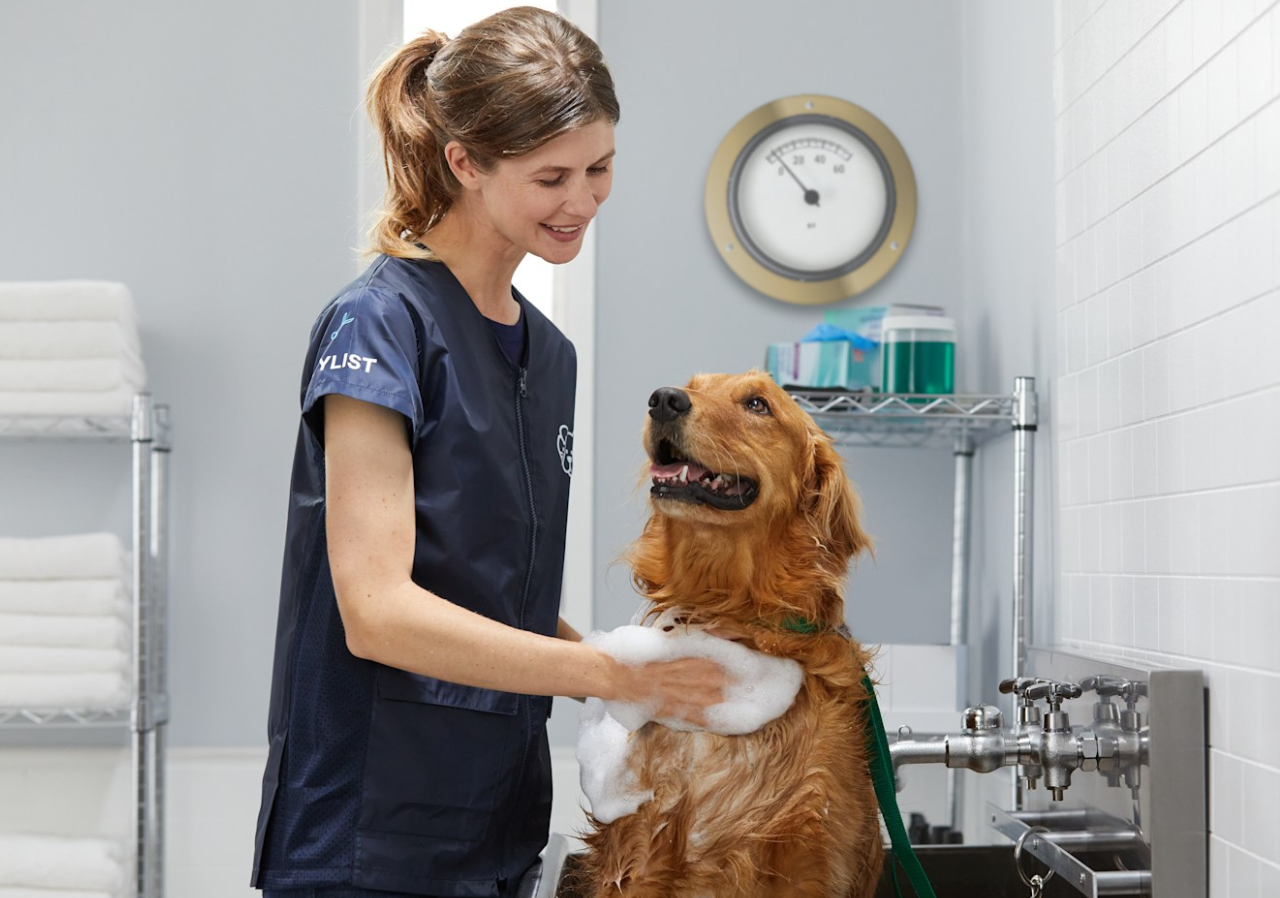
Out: value=5 unit=kV
